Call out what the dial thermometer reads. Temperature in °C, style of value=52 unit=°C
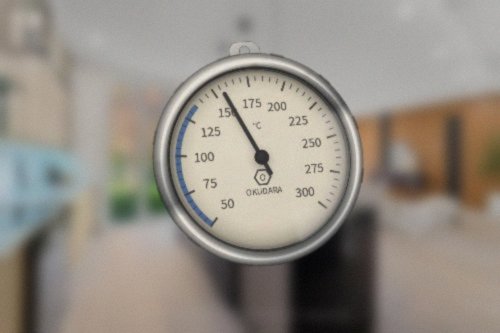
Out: value=155 unit=°C
